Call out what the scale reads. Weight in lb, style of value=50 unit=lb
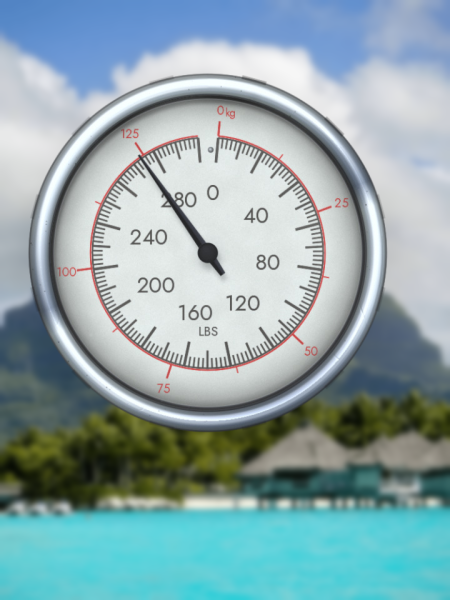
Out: value=274 unit=lb
